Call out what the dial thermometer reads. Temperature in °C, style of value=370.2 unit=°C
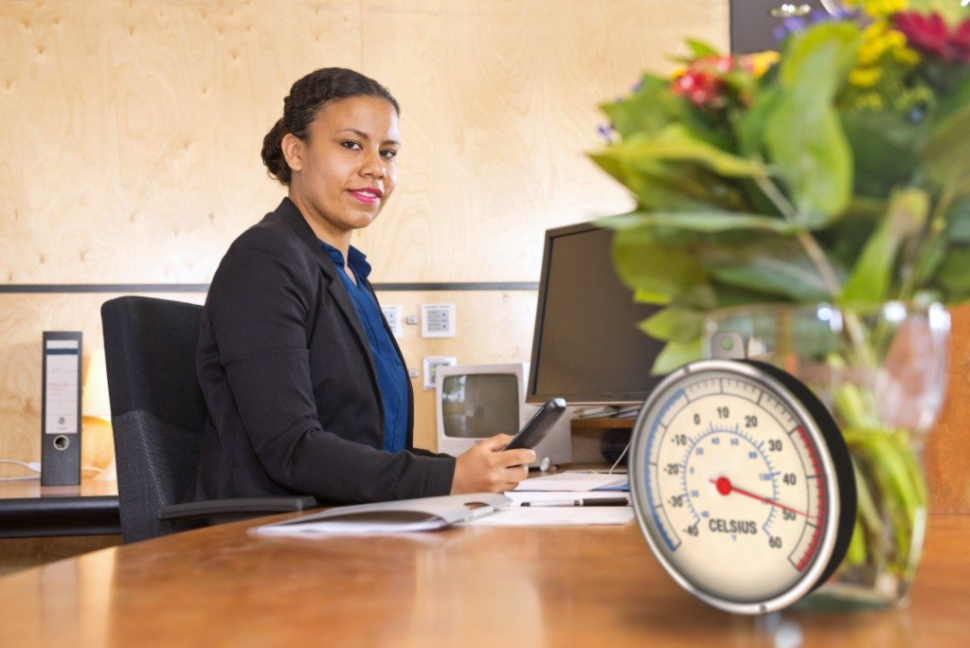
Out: value=48 unit=°C
